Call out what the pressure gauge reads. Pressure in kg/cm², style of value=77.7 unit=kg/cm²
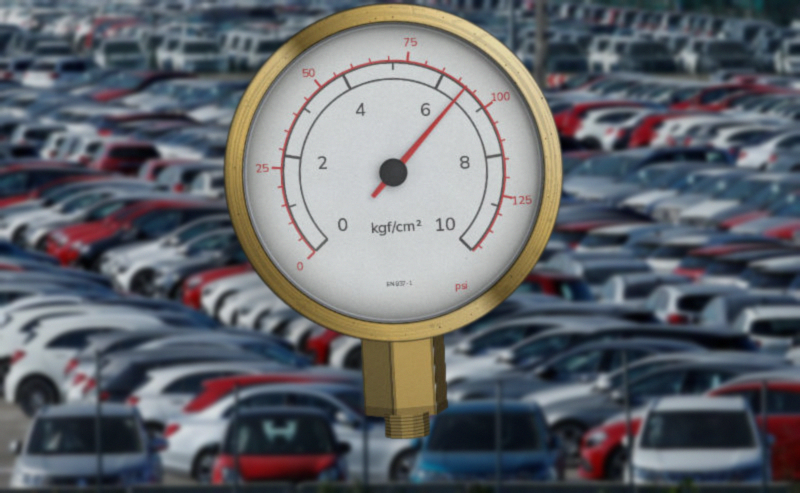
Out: value=6.5 unit=kg/cm²
